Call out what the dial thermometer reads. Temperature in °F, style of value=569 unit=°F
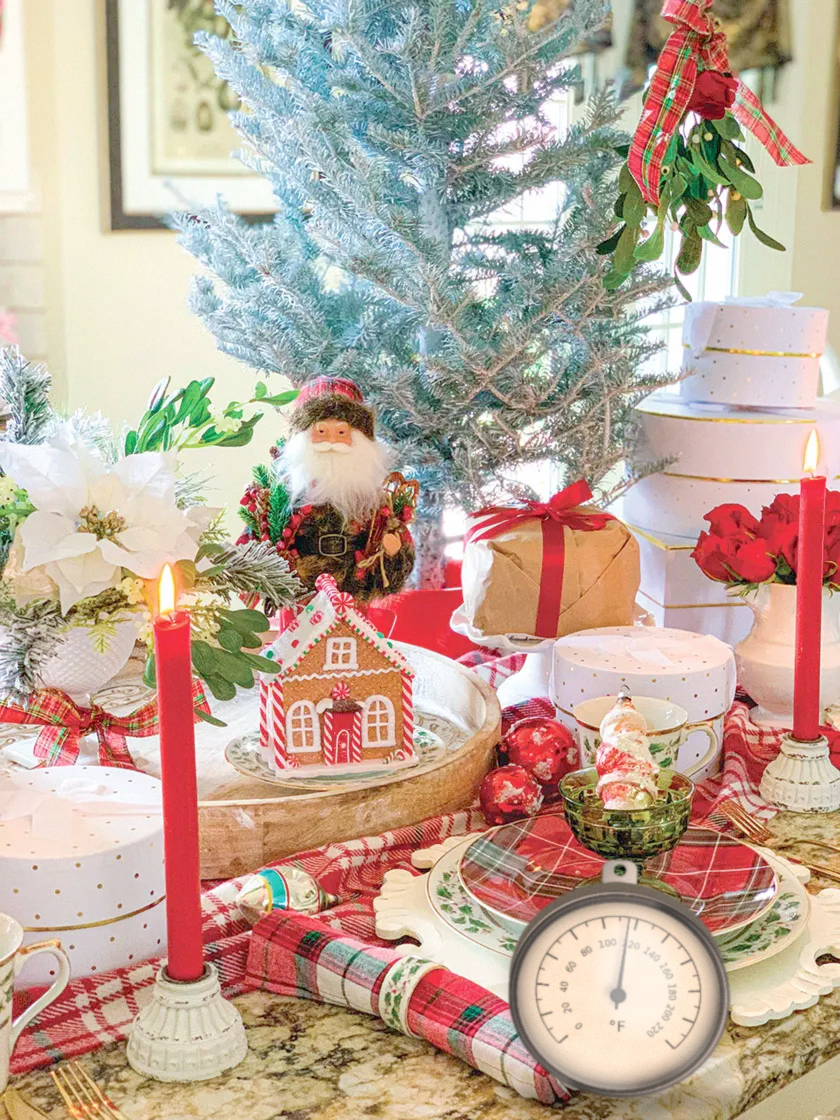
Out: value=115 unit=°F
